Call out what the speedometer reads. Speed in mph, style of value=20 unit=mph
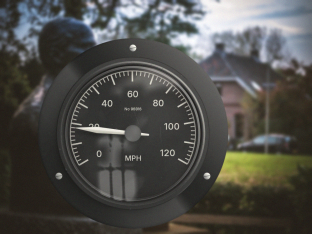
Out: value=18 unit=mph
